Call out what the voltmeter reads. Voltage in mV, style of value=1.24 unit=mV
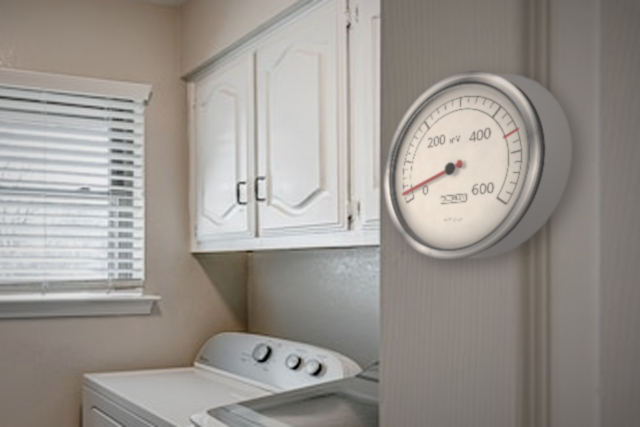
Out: value=20 unit=mV
